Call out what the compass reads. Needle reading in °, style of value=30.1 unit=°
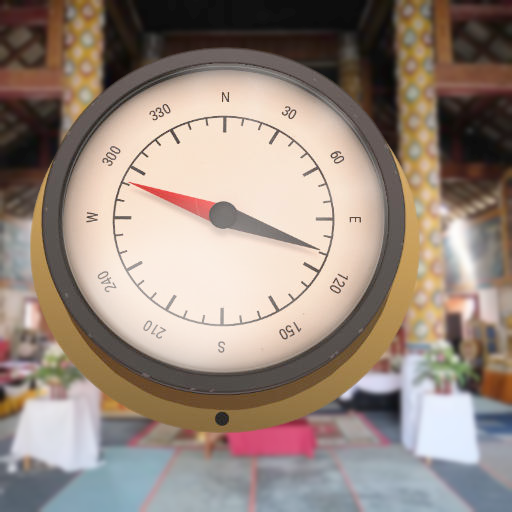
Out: value=290 unit=°
